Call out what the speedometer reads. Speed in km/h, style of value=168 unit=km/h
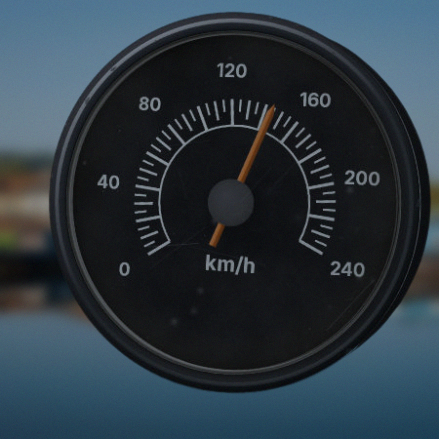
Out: value=145 unit=km/h
